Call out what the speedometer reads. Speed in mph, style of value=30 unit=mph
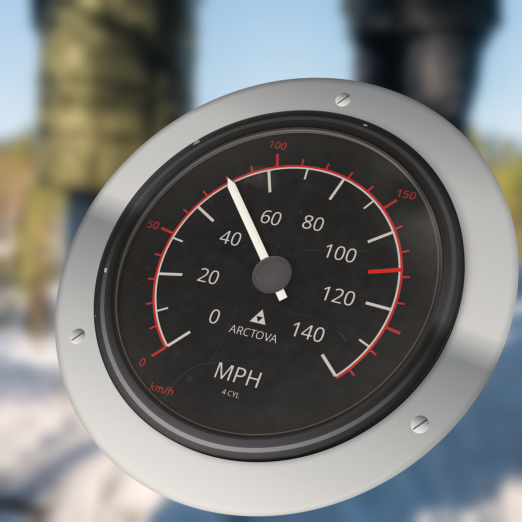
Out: value=50 unit=mph
